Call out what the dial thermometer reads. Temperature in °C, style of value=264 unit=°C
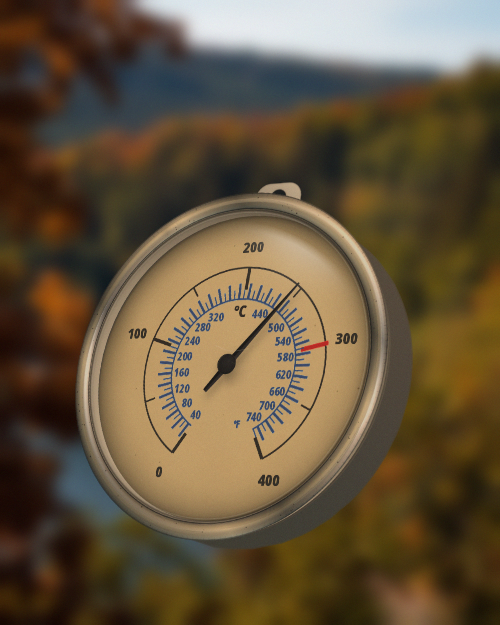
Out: value=250 unit=°C
